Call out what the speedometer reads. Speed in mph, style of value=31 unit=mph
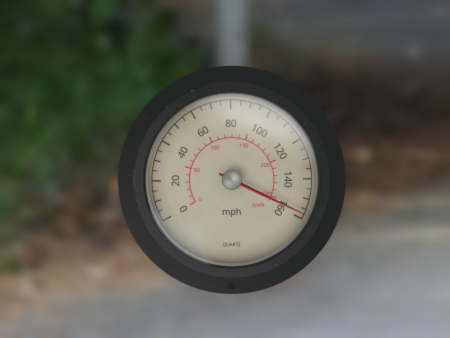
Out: value=157.5 unit=mph
